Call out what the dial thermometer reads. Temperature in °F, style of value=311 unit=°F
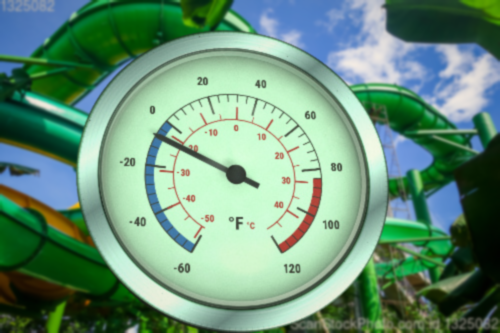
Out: value=-8 unit=°F
